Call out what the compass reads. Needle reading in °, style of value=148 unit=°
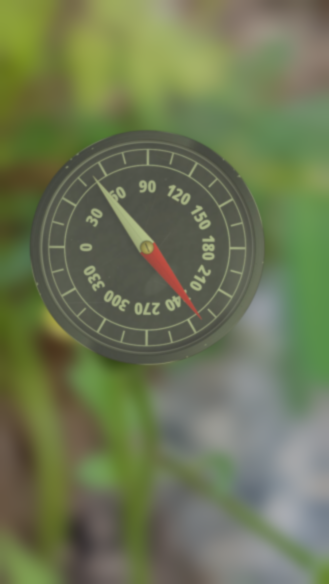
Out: value=232.5 unit=°
